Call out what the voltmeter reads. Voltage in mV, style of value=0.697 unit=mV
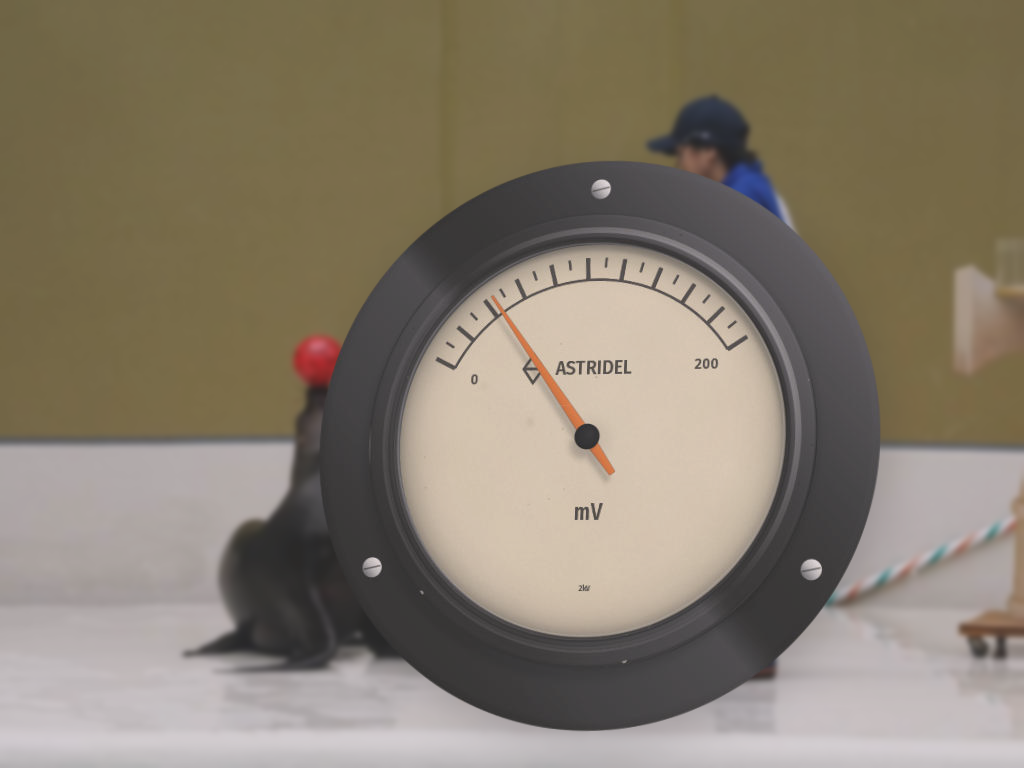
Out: value=45 unit=mV
